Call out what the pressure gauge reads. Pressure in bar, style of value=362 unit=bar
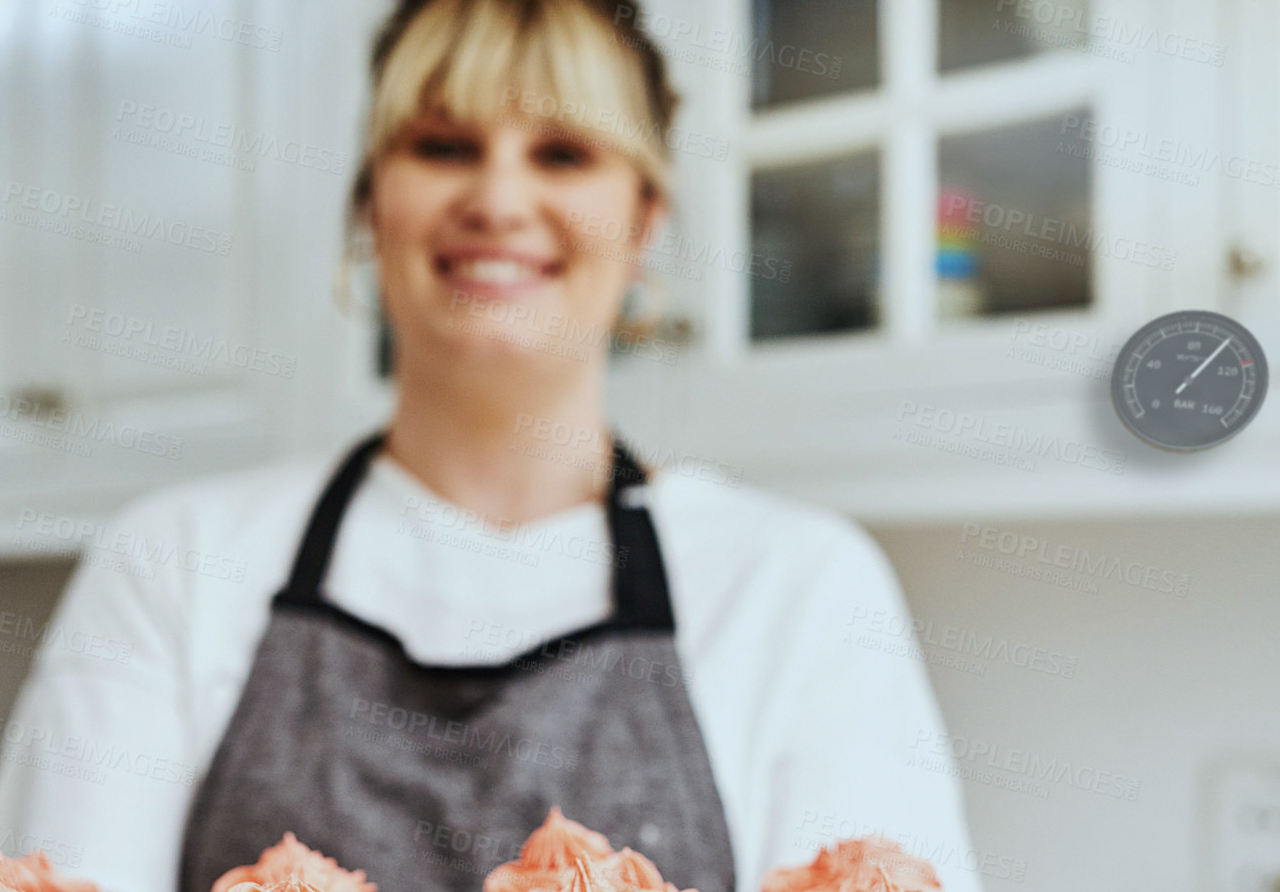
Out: value=100 unit=bar
